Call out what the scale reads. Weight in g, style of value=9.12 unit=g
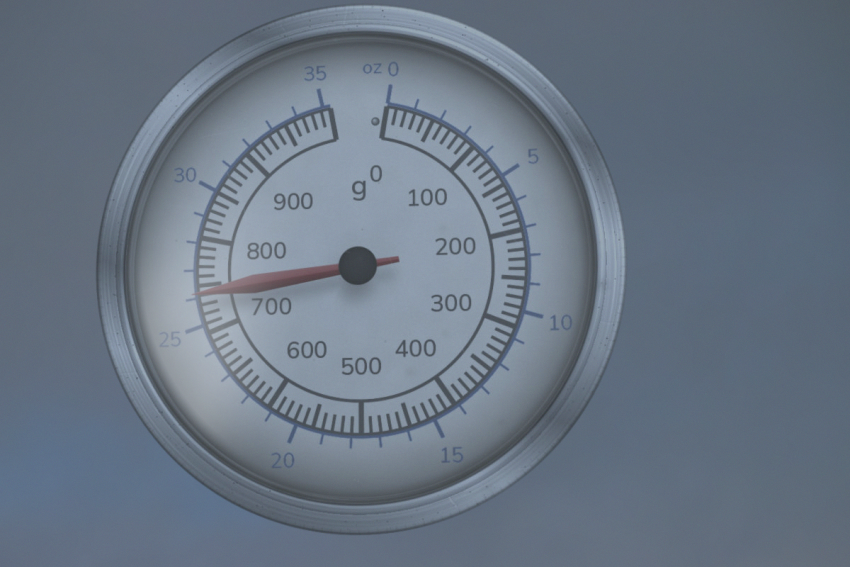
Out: value=740 unit=g
